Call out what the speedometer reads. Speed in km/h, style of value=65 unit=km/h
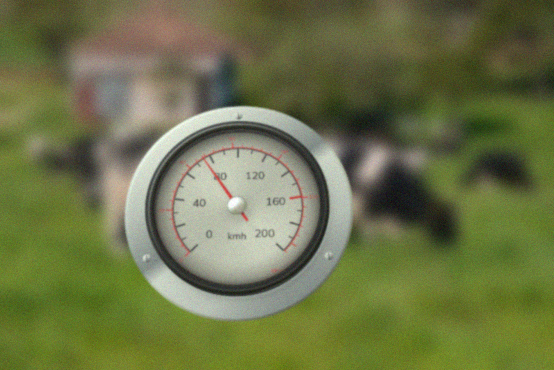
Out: value=75 unit=km/h
